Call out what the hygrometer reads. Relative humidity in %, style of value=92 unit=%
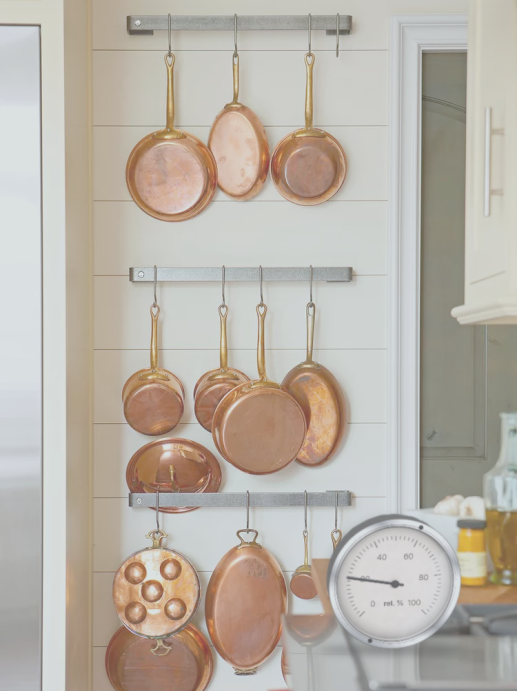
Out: value=20 unit=%
